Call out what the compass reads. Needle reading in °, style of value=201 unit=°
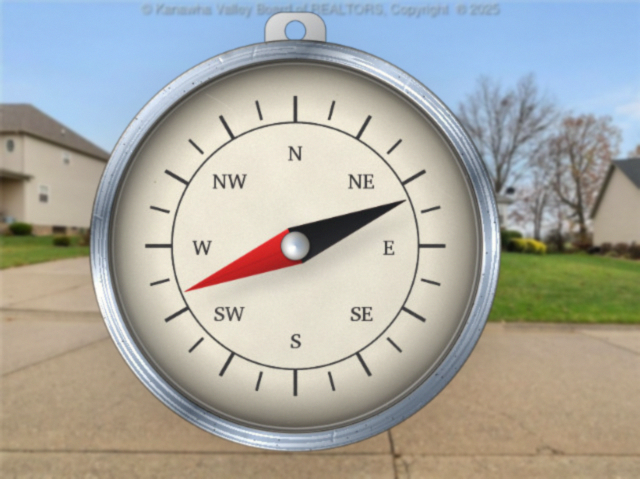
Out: value=247.5 unit=°
